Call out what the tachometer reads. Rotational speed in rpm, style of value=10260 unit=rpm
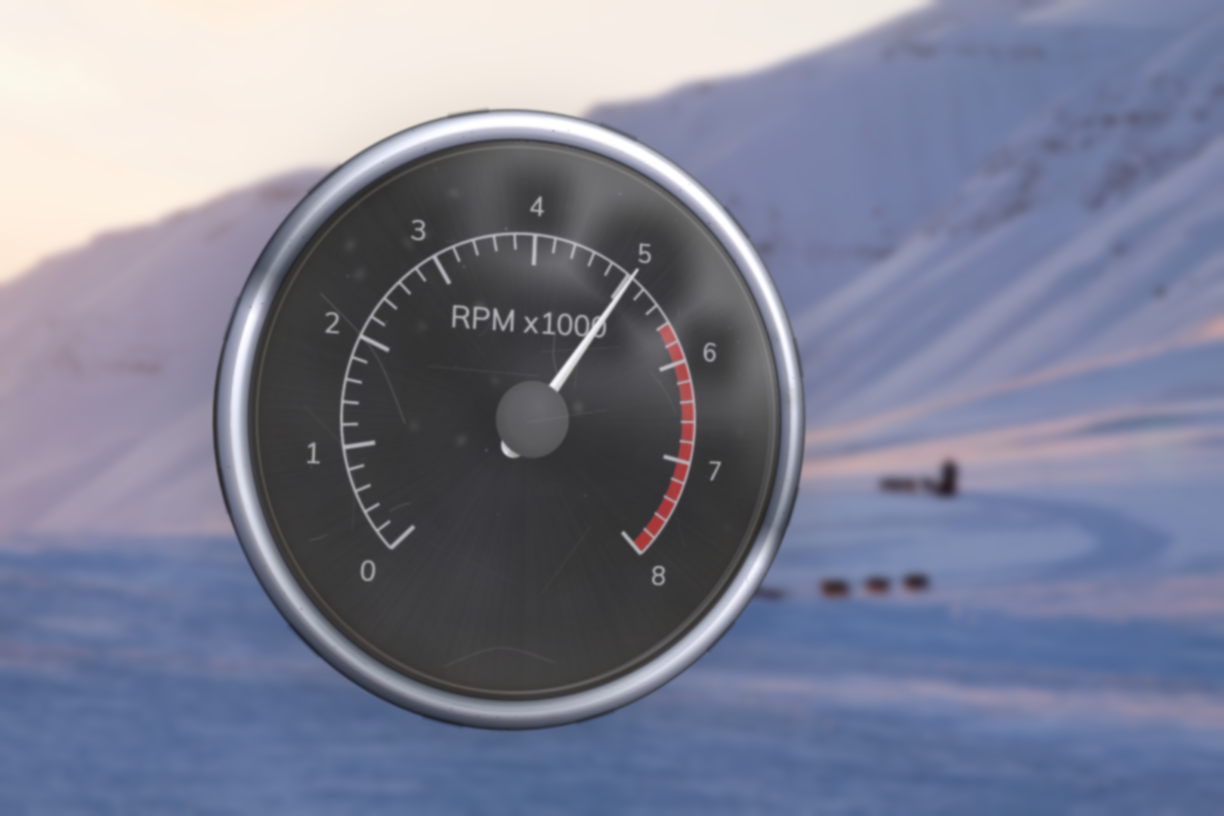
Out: value=5000 unit=rpm
